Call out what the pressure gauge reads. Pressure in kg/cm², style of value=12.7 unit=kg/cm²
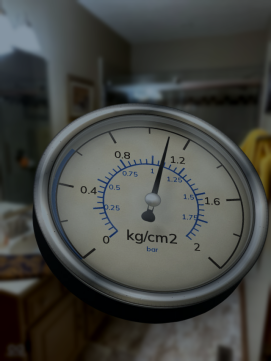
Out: value=1.1 unit=kg/cm²
